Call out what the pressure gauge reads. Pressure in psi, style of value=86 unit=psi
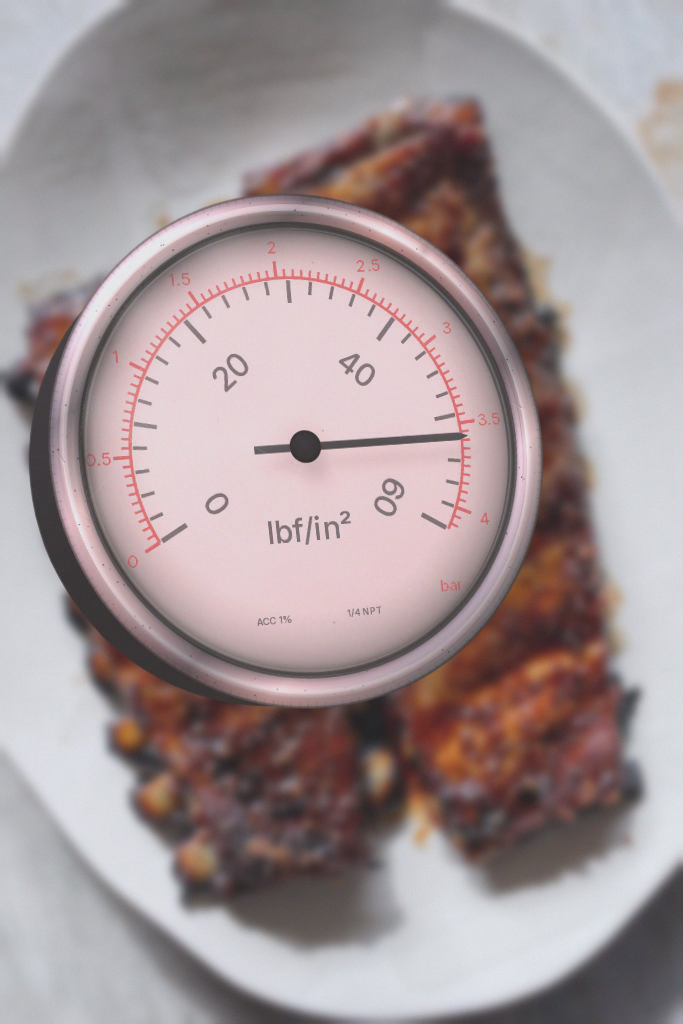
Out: value=52 unit=psi
